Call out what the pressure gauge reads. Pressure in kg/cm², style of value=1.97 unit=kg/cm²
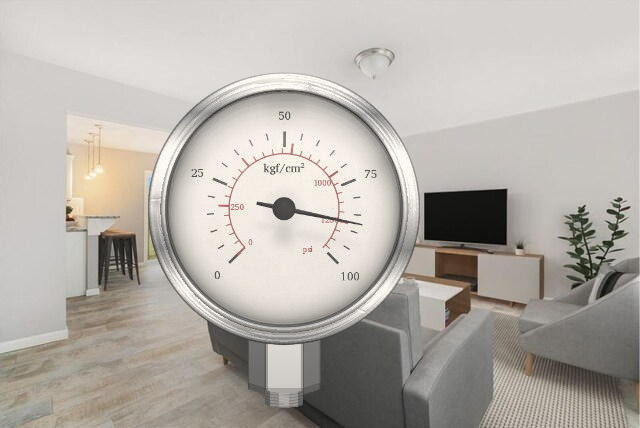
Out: value=87.5 unit=kg/cm²
